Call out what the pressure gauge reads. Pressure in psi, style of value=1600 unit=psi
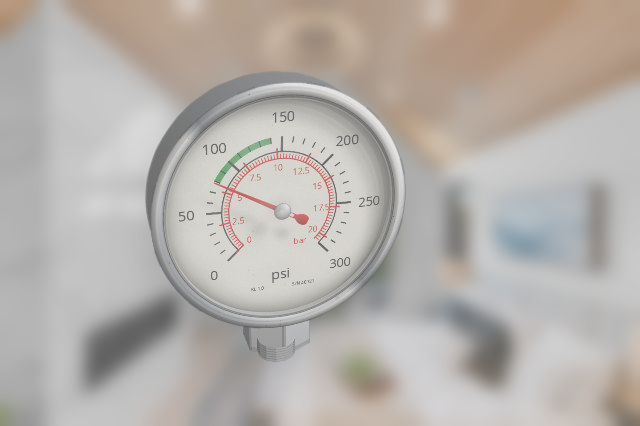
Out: value=80 unit=psi
